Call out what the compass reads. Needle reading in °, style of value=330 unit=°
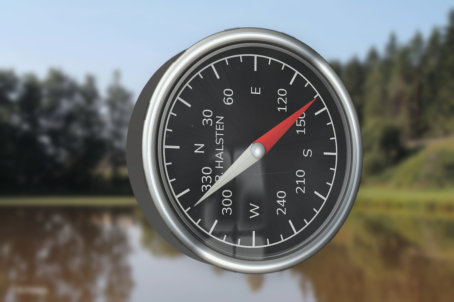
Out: value=140 unit=°
